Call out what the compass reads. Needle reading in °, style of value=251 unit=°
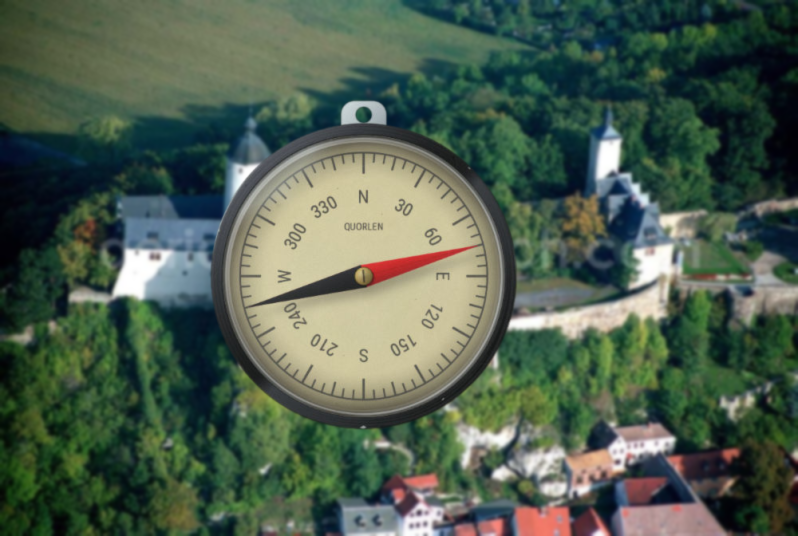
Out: value=75 unit=°
